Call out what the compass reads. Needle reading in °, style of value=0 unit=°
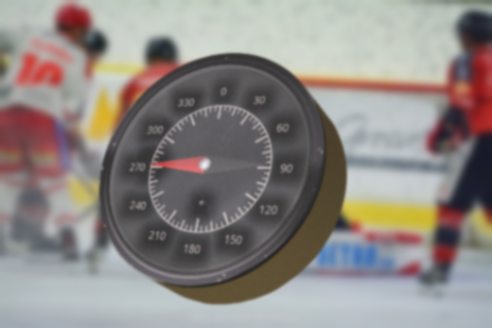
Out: value=270 unit=°
